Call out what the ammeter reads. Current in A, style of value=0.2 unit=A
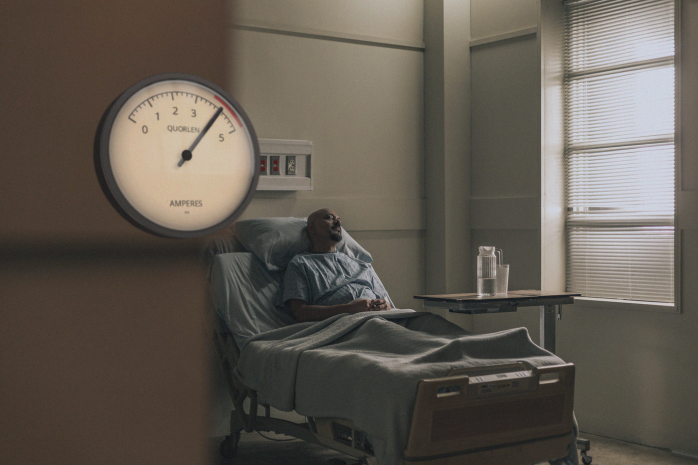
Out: value=4 unit=A
